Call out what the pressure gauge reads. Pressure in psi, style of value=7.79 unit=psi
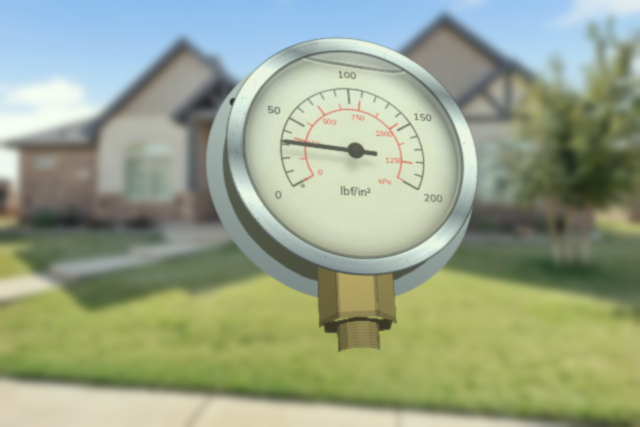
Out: value=30 unit=psi
